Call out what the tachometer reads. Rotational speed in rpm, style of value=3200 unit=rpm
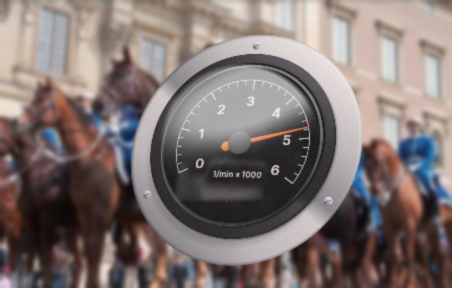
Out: value=4800 unit=rpm
